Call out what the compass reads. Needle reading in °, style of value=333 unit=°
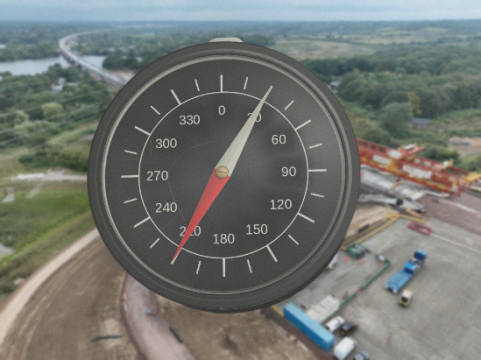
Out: value=210 unit=°
